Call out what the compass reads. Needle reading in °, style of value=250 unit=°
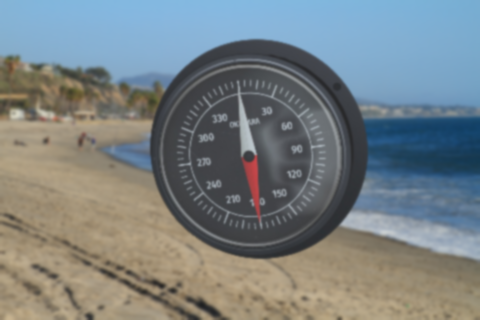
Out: value=180 unit=°
